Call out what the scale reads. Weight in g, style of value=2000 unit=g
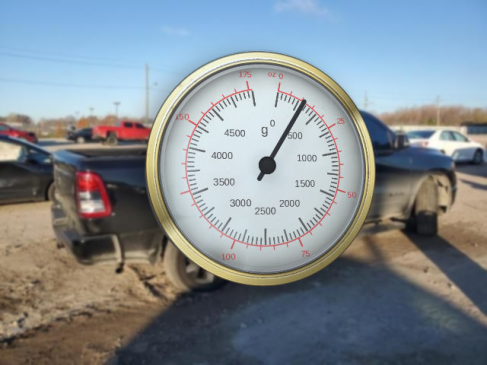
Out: value=300 unit=g
